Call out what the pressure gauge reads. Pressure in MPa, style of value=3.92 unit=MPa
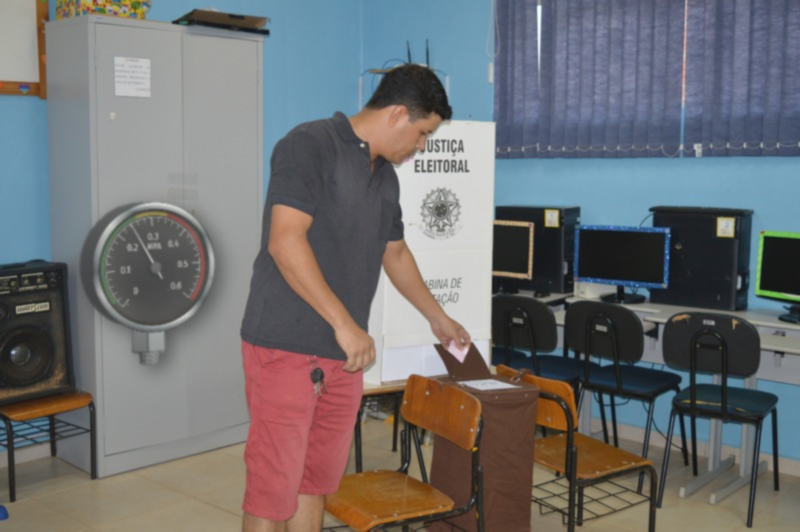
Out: value=0.24 unit=MPa
